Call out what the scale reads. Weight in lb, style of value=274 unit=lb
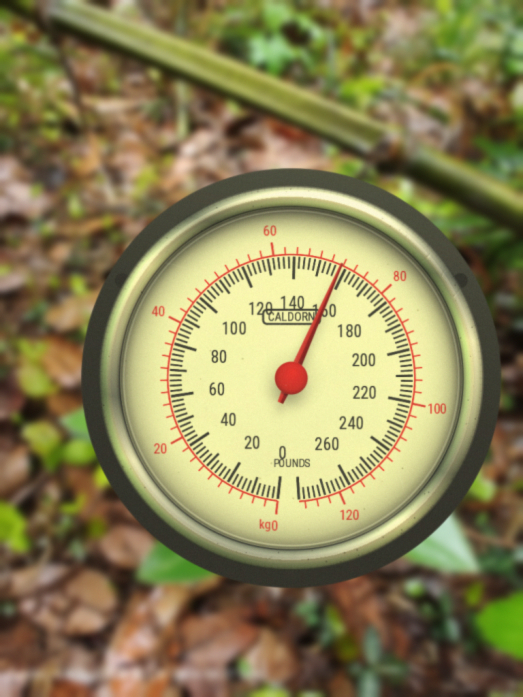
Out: value=158 unit=lb
